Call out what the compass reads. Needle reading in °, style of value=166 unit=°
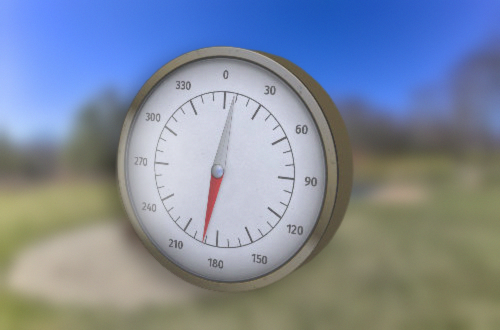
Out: value=190 unit=°
